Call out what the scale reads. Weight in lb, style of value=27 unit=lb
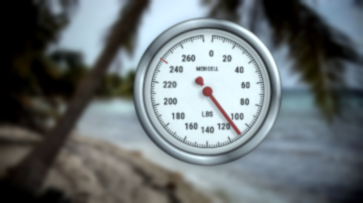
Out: value=110 unit=lb
